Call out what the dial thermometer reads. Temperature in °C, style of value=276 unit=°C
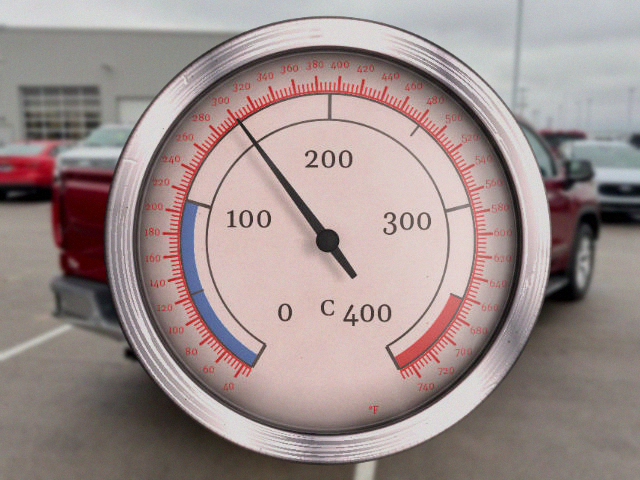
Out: value=150 unit=°C
